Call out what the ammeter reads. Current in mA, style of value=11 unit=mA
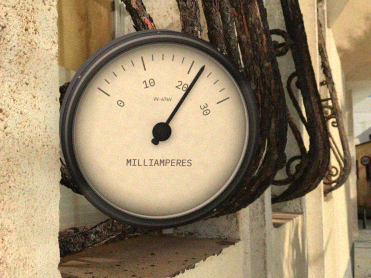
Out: value=22 unit=mA
